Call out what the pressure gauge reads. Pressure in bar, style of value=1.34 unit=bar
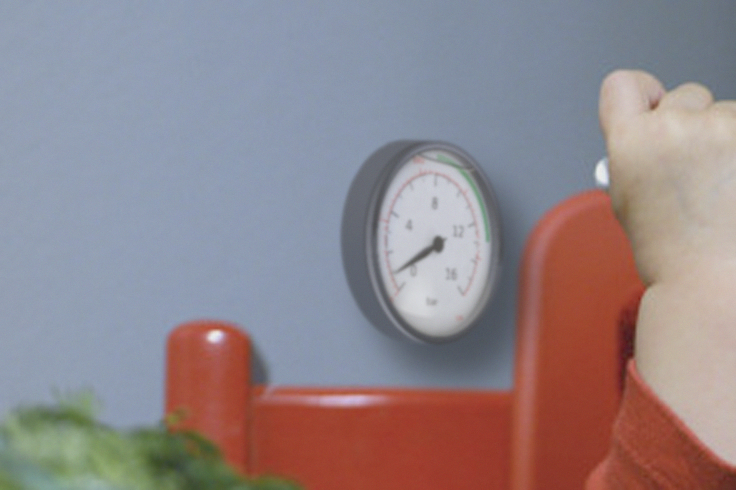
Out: value=1 unit=bar
